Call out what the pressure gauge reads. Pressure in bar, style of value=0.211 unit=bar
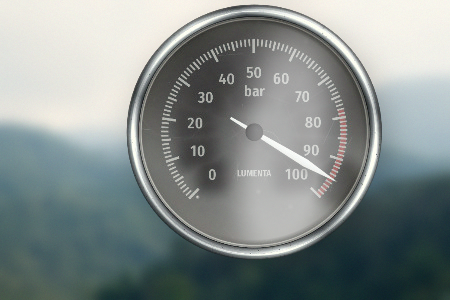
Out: value=95 unit=bar
